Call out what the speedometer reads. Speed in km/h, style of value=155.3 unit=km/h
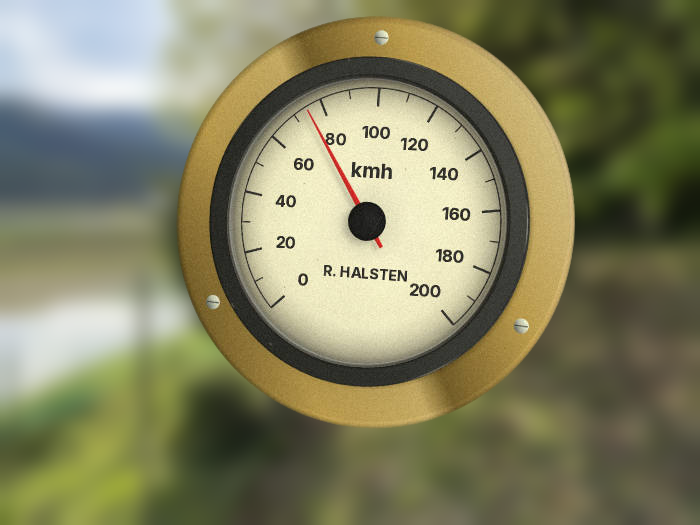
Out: value=75 unit=km/h
